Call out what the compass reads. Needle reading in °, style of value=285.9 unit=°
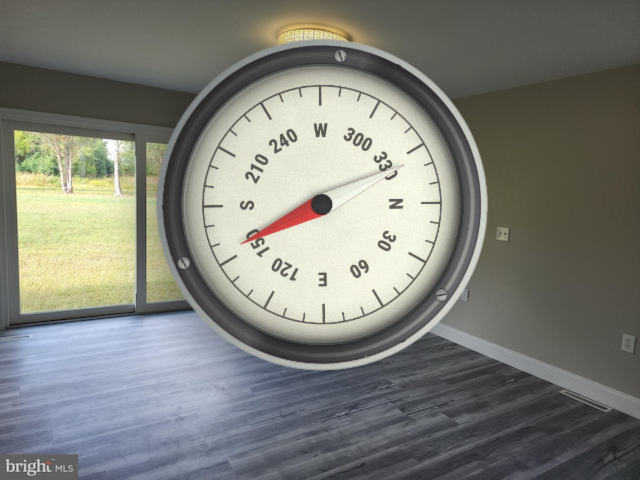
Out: value=155 unit=°
